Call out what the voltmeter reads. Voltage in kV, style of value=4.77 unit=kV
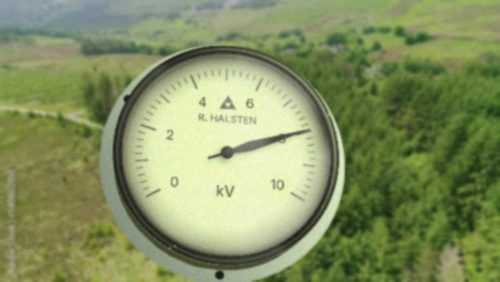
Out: value=8 unit=kV
